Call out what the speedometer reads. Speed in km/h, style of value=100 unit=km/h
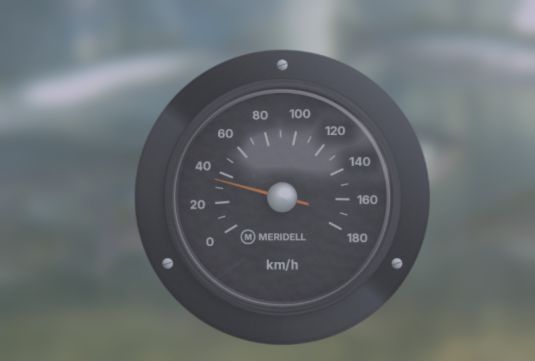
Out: value=35 unit=km/h
